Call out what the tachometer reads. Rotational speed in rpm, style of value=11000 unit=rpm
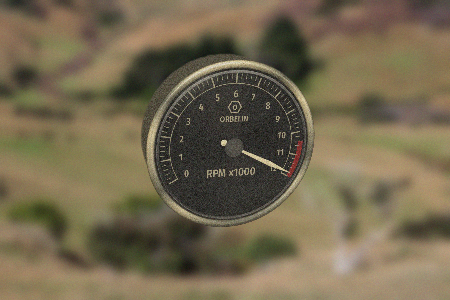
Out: value=11800 unit=rpm
